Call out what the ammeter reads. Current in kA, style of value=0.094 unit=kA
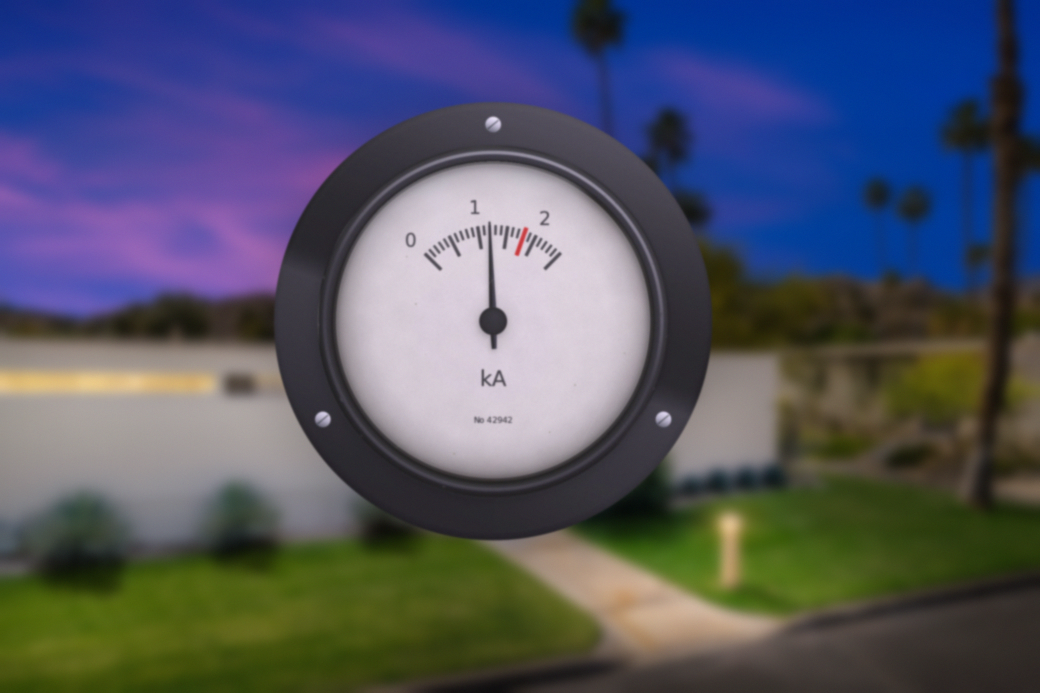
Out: value=1.2 unit=kA
